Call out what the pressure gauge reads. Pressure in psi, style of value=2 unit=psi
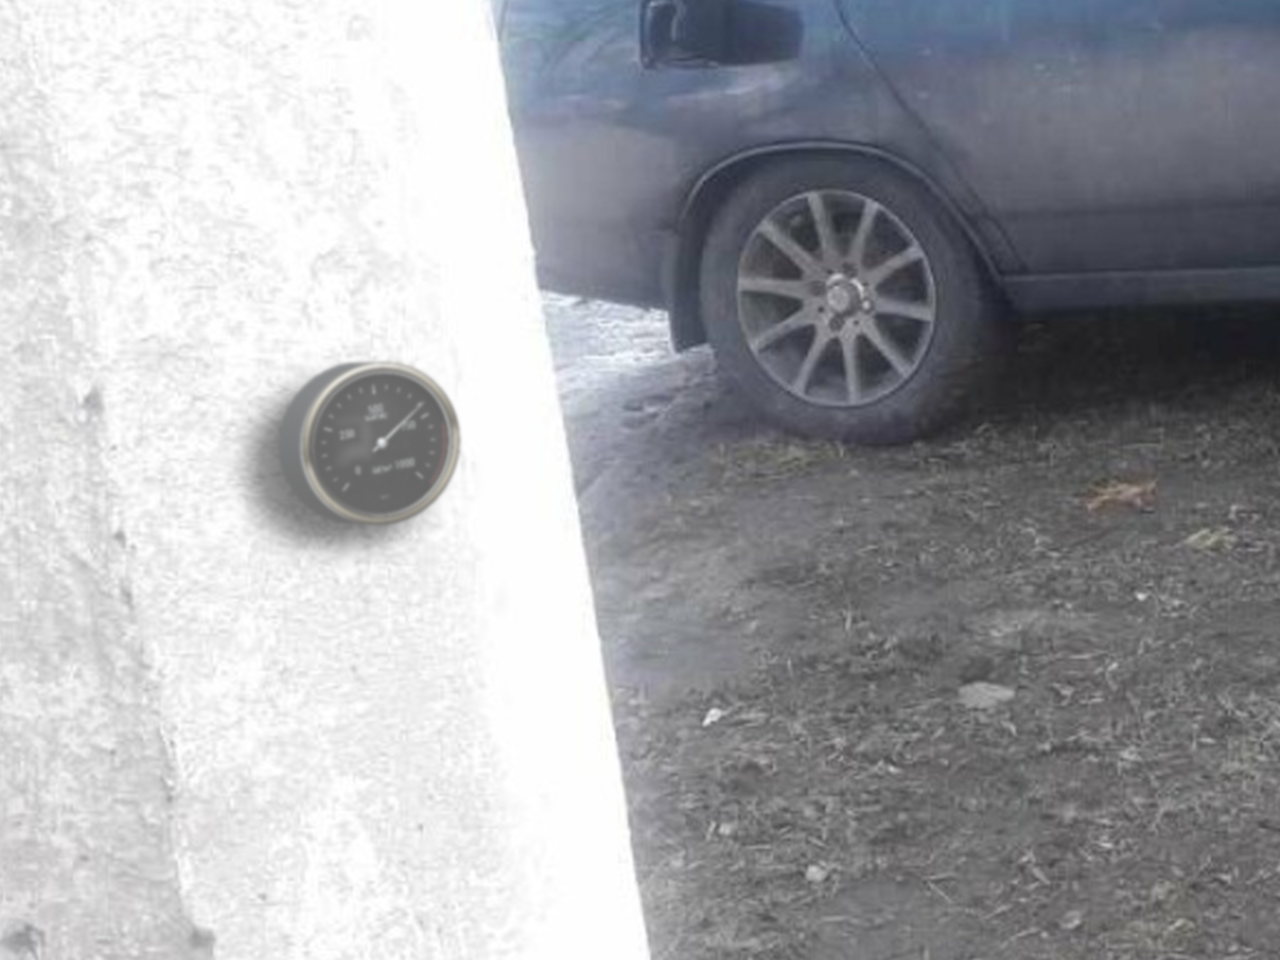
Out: value=700 unit=psi
